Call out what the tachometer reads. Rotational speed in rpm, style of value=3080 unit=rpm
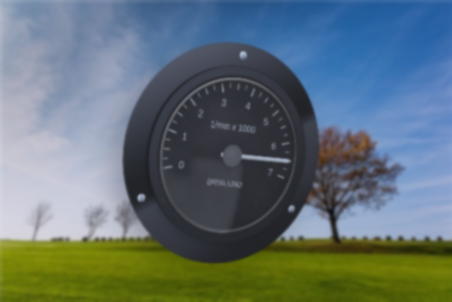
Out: value=6500 unit=rpm
